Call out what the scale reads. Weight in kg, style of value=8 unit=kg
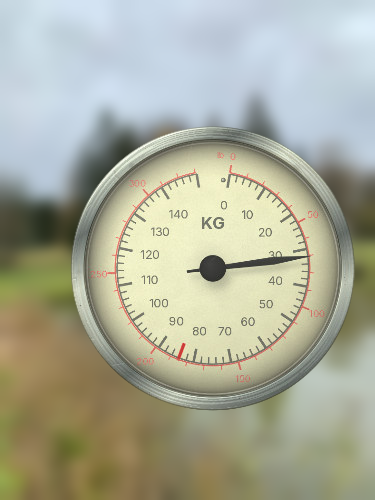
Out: value=32 unit=kg
